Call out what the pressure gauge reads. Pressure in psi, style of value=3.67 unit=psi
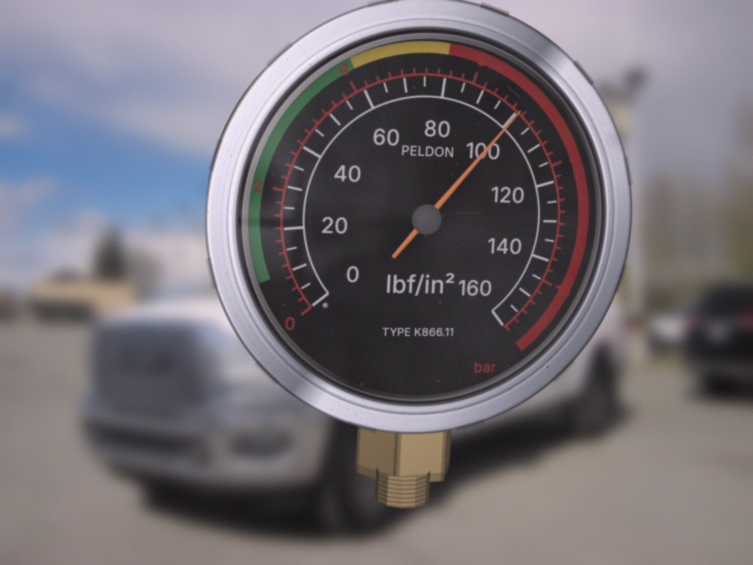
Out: value=100 unit=psi
